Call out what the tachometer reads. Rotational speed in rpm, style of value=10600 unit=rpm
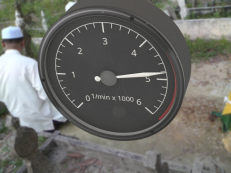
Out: value=4800 unit=rpm
